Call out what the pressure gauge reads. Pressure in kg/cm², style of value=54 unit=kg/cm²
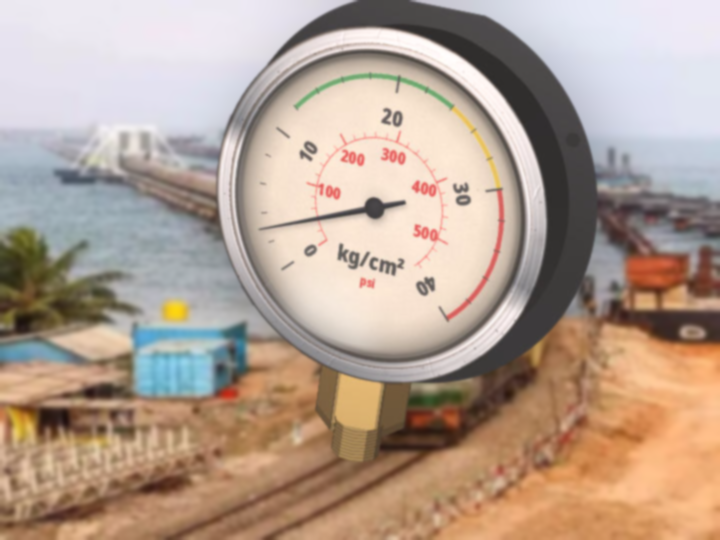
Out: value=3 unit=kg/cm²
